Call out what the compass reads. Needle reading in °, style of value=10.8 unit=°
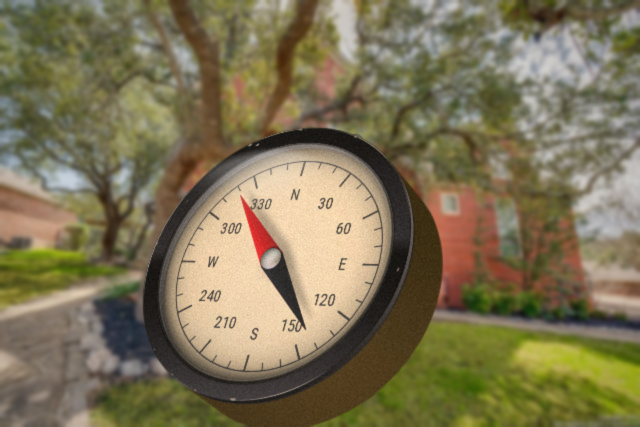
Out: value=320 unit=°
